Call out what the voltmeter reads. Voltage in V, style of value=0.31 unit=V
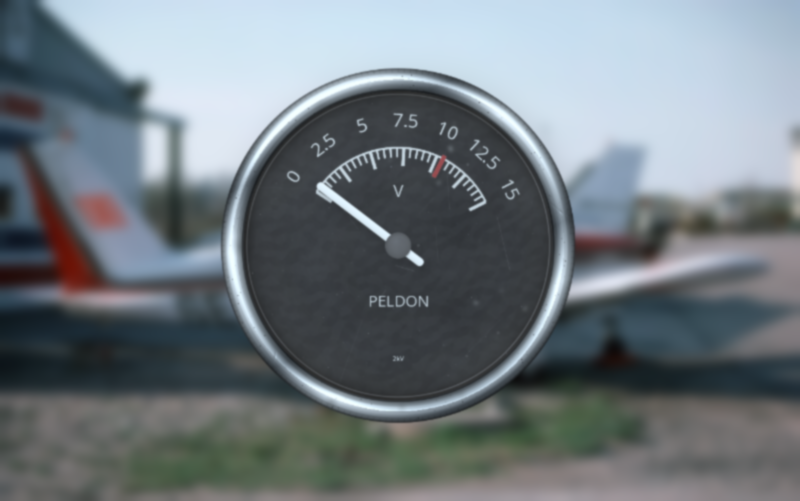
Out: value=0.5 unit=V
